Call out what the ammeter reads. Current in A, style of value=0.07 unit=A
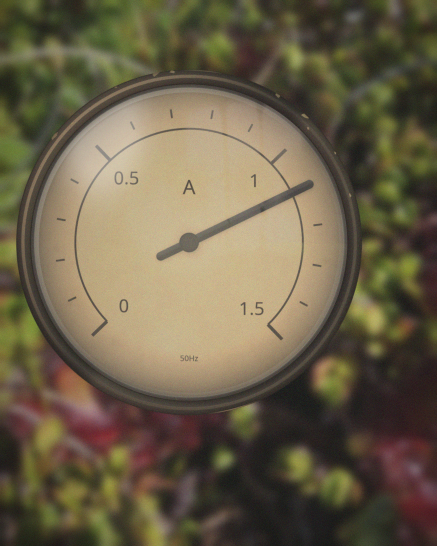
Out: value=1.1 unit=A
